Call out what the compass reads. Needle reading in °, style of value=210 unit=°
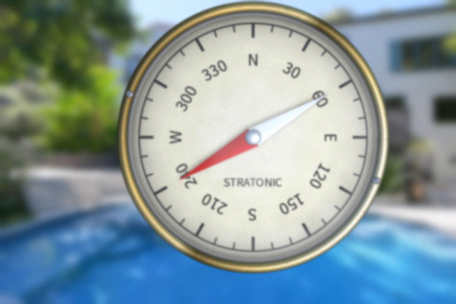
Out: value=240 unit=°
